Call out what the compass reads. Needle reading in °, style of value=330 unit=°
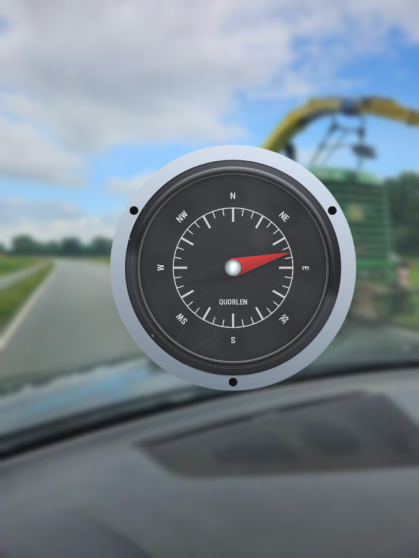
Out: value=75 unit=°
